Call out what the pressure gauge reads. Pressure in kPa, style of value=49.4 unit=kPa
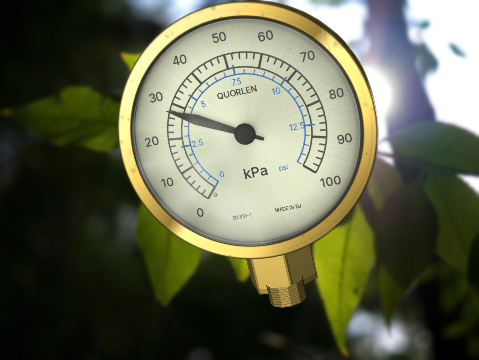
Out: value=28 unit=kPa
